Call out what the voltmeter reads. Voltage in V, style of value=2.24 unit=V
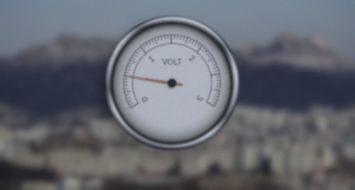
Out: value=0.5 unit=V
